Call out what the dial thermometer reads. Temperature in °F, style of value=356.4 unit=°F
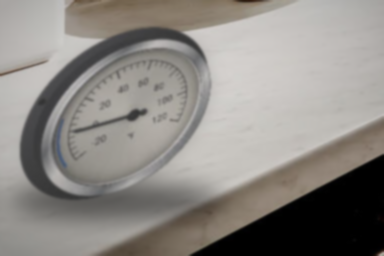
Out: value=0 unit=°F
